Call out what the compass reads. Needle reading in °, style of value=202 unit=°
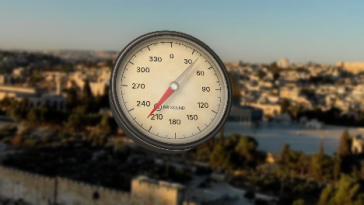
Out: value=220 unit=°
